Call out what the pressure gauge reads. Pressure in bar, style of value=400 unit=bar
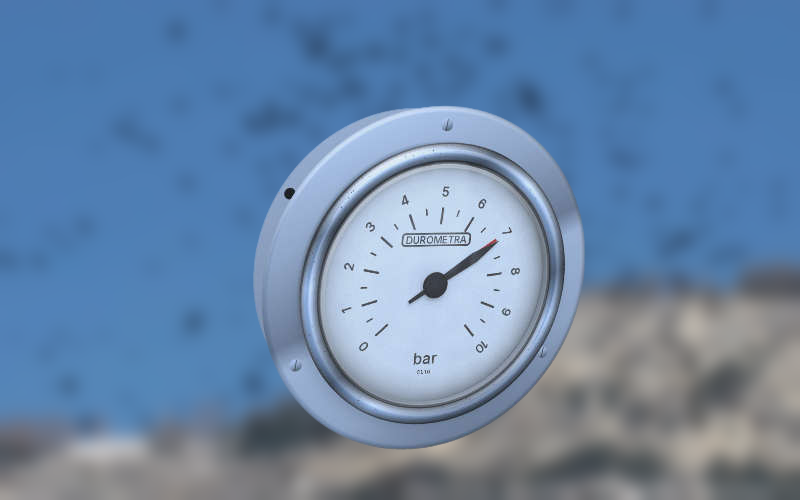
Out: value=7 unit=bar
